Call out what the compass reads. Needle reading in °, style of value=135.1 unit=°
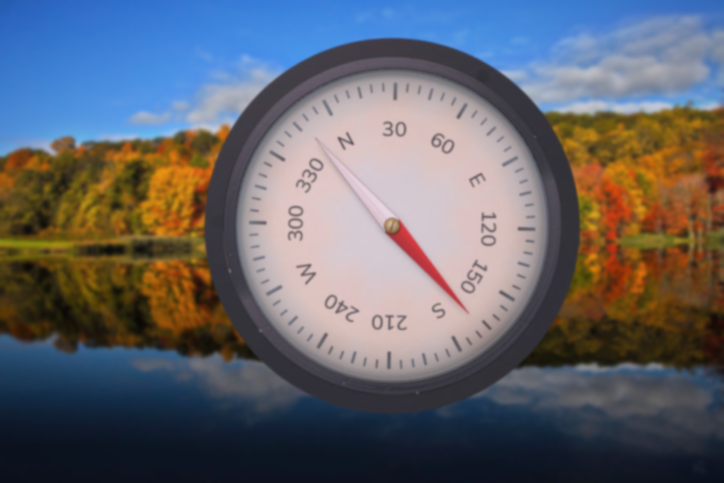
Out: value=167.5 unit=°
